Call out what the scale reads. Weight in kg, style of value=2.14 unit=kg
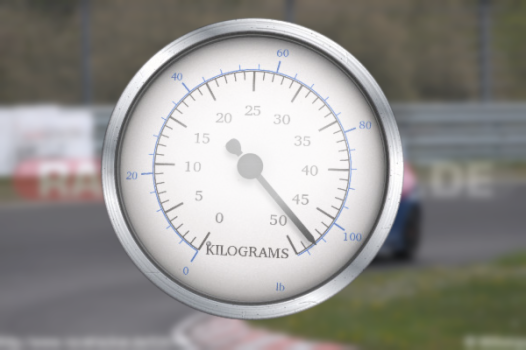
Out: value=48 unit=kg
